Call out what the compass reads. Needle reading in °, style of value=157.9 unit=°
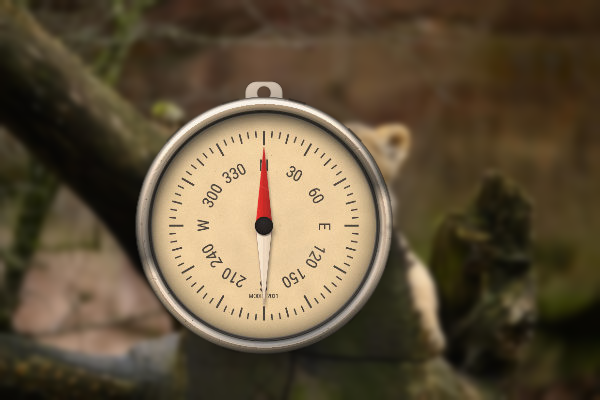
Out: value=0 unit=°
